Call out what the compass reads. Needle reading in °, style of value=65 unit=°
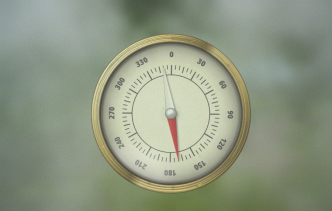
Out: value=170 unit=°
